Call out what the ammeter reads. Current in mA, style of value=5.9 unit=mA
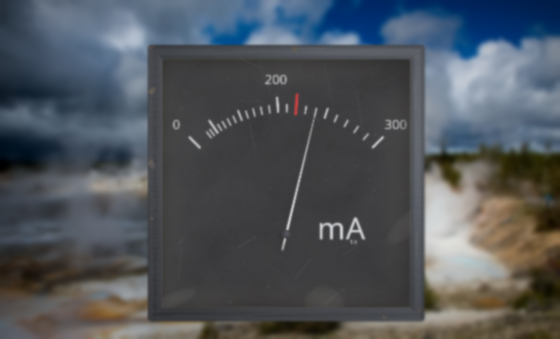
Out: value=240 unit=mA
